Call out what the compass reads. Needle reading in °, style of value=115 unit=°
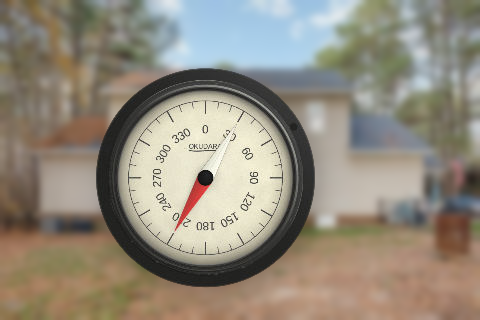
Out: value=210 unit=°
